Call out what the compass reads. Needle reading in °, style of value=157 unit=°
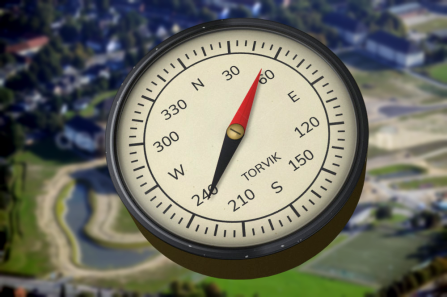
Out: value=55 unit=°
